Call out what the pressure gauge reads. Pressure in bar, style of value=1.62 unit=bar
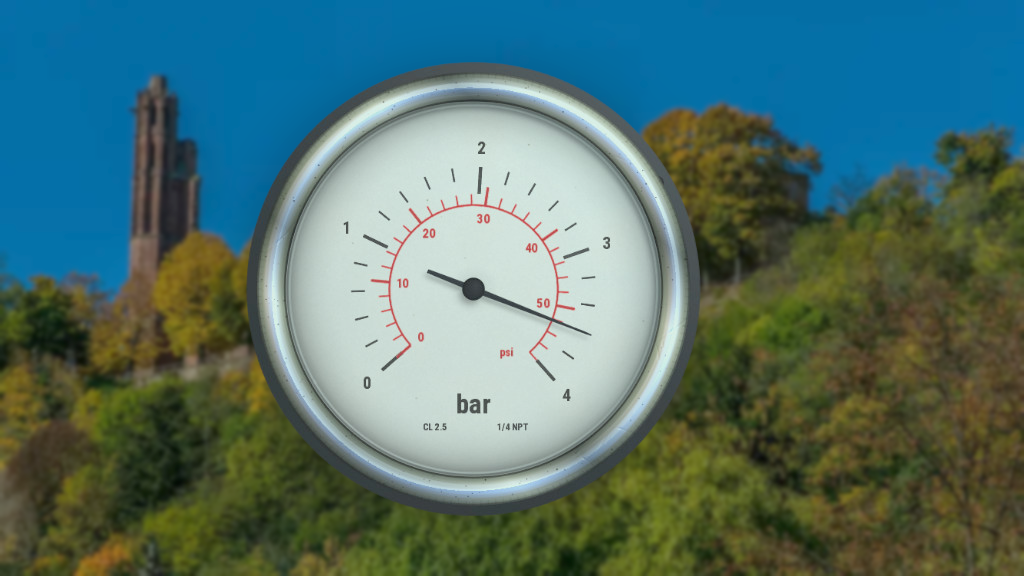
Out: value=3.6 unit=bar
